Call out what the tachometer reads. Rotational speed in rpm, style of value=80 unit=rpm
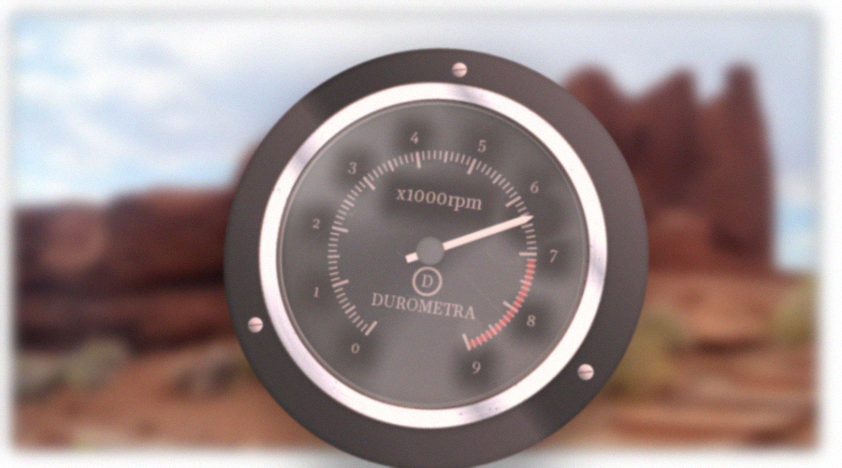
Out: value=6400 unit=rpm
